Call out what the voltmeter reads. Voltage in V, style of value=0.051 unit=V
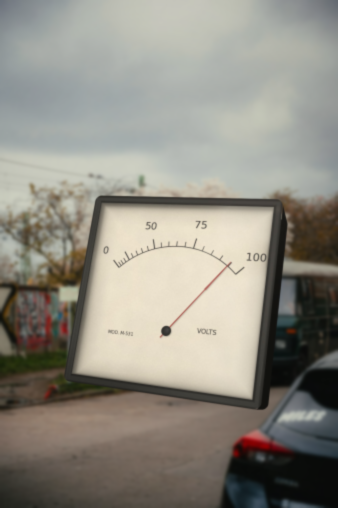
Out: value=95 unit=V
